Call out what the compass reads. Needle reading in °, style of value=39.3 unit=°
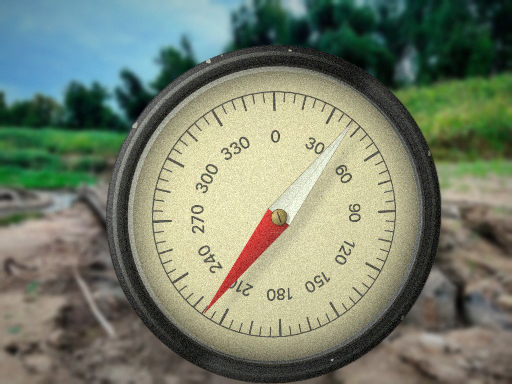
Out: value=220 unit=°
